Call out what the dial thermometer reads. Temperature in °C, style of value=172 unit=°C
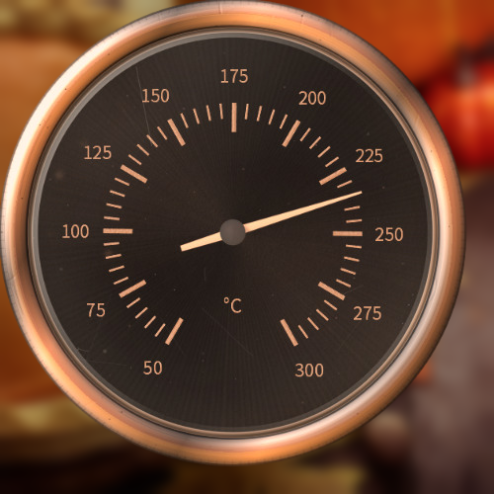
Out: value=235 unit=°C
